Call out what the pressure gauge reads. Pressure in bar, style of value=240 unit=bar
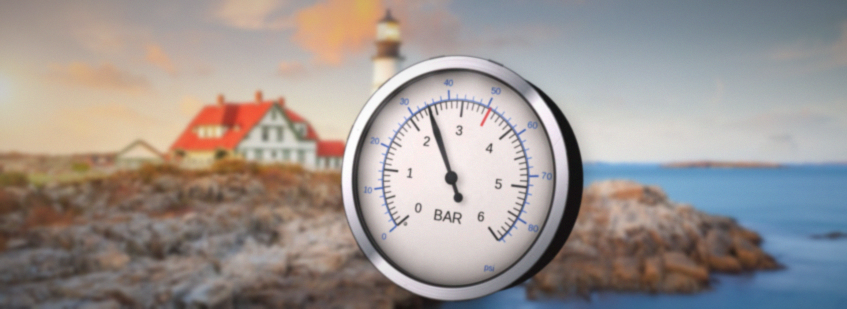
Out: value=2.4 unit=bar
